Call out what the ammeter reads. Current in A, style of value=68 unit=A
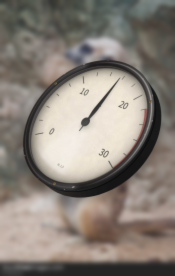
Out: value=16 unit=A
